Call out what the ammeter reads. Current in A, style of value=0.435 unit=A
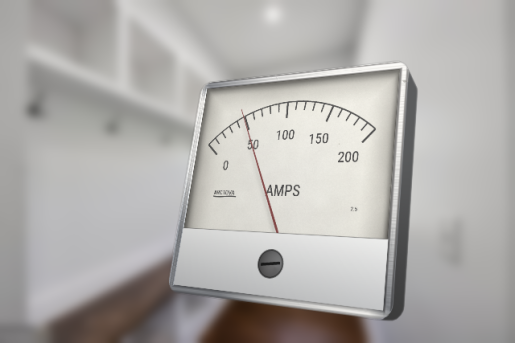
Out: value=50 unit=A
